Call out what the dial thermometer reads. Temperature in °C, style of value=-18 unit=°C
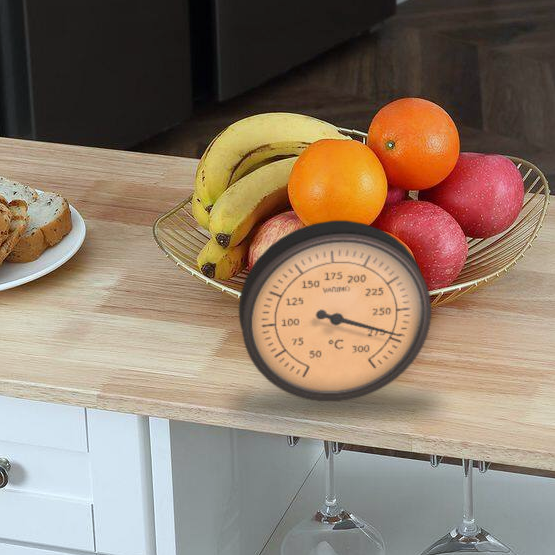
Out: value=270 unit=°C
